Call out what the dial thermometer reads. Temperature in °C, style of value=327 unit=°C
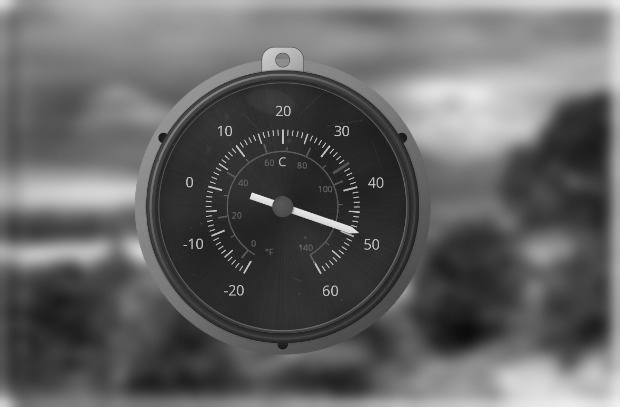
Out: value=49 unit=°C
